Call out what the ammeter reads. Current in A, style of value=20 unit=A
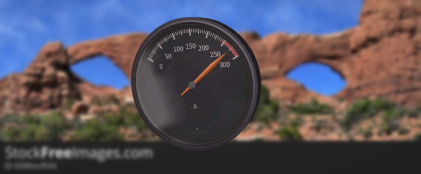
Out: value=275 unit=A
